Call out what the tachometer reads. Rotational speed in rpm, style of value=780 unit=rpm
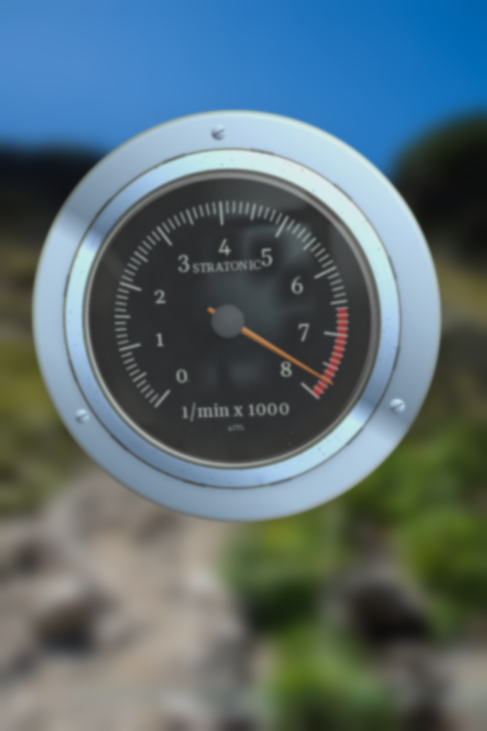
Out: value=7700 unit=rpm
